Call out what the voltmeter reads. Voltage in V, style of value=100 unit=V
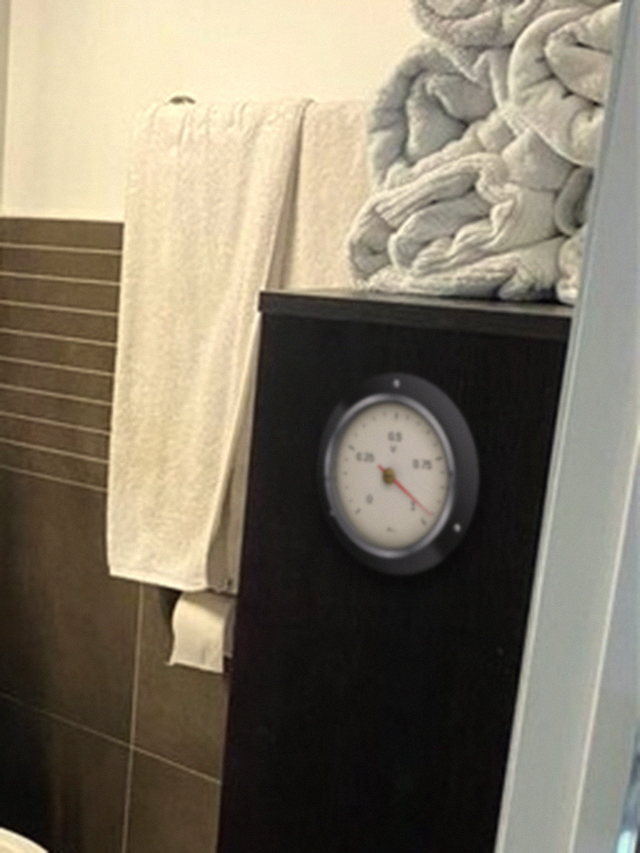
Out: value=0.95 unit=V
